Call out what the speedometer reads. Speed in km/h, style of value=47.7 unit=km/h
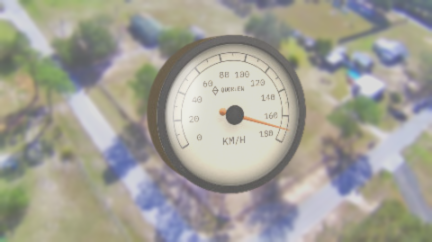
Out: value=170 unit=km/h
